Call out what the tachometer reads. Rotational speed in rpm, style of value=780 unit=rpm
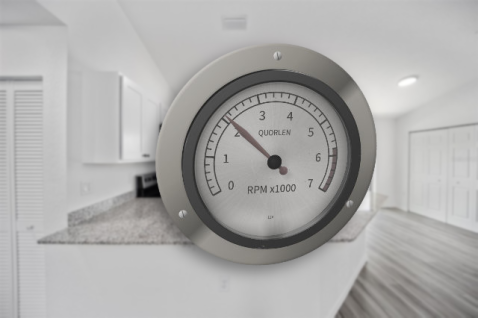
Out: value=2100 unit=rpm
